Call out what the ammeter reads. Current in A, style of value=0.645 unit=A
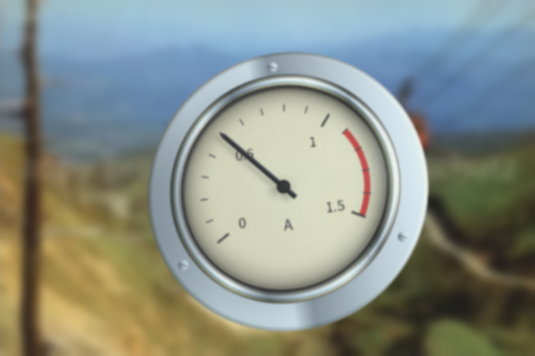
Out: value=0.5 unit=A
